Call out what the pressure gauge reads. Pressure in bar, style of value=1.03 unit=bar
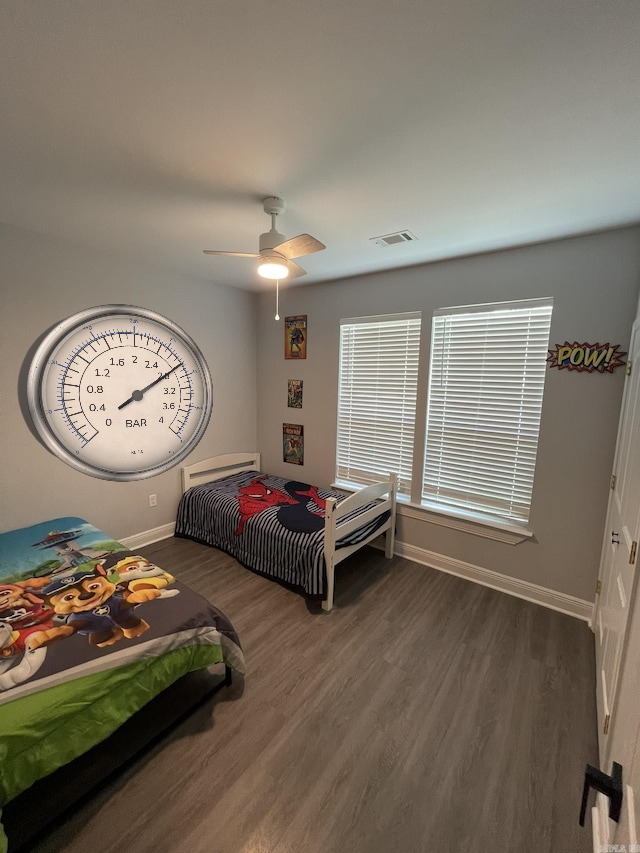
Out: value=2.8 unit=bar
